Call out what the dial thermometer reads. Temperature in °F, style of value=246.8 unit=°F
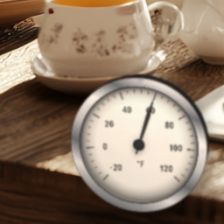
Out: value=60 unit=°F
